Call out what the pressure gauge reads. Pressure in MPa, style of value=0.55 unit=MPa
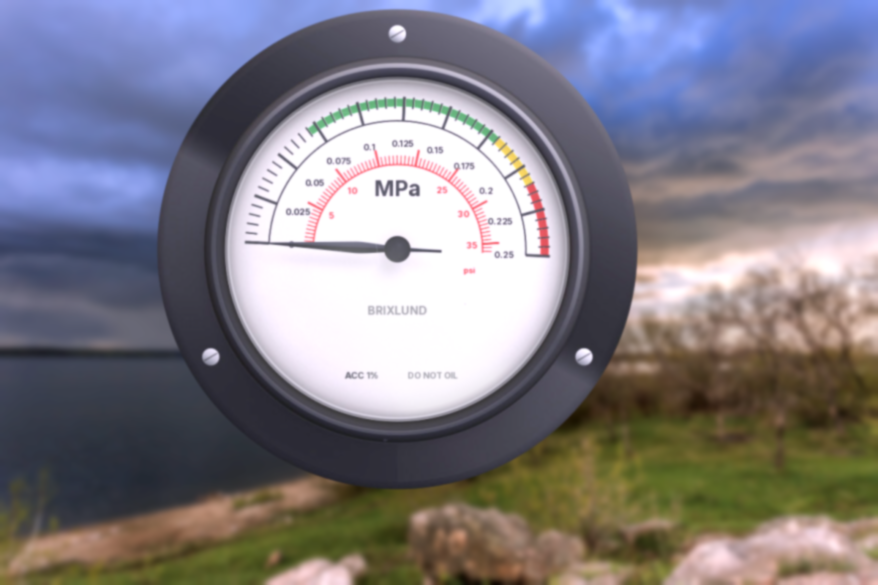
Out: value=0 unit=MPa
